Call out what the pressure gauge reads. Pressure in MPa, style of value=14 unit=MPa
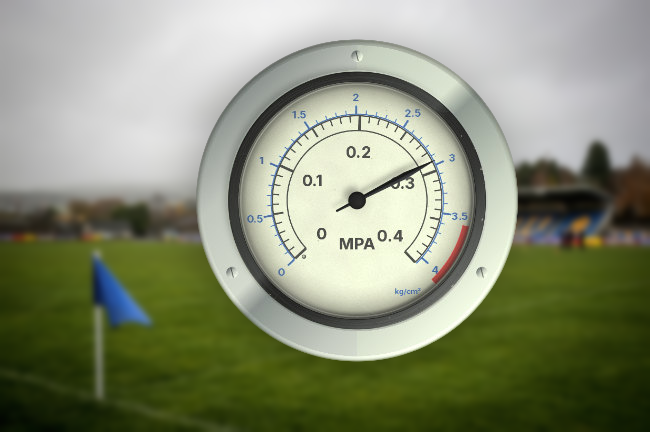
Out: value=0.29 unit=MPa
